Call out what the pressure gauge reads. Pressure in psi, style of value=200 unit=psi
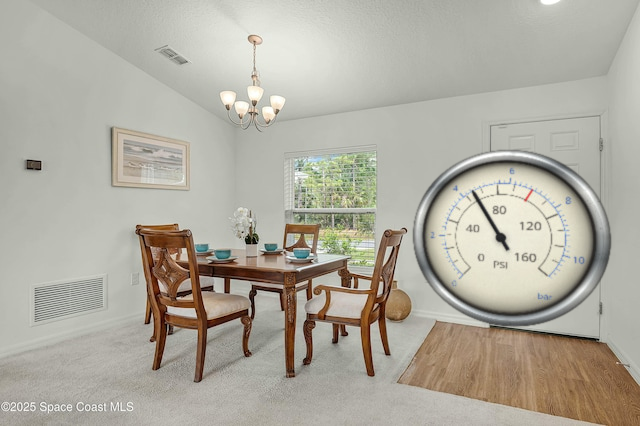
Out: value=65 unit=psi
